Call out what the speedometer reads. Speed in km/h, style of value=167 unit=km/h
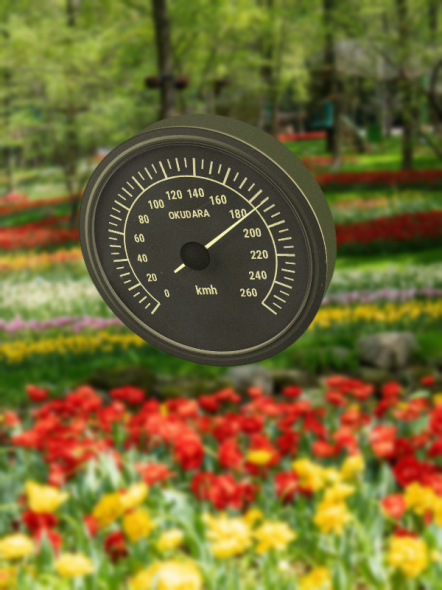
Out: value=185 unit=km/h
